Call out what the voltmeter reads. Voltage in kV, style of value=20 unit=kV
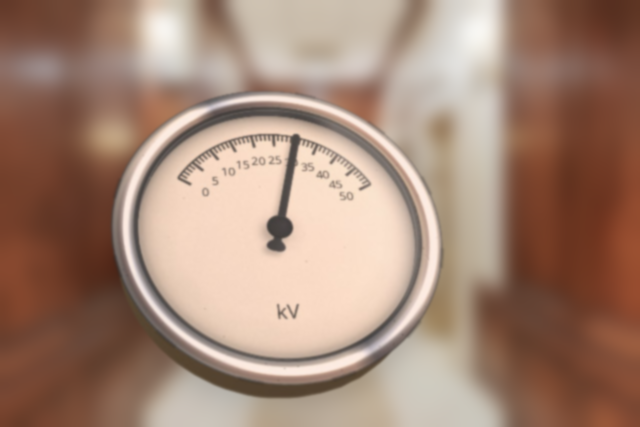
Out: value=30 unit=kV
